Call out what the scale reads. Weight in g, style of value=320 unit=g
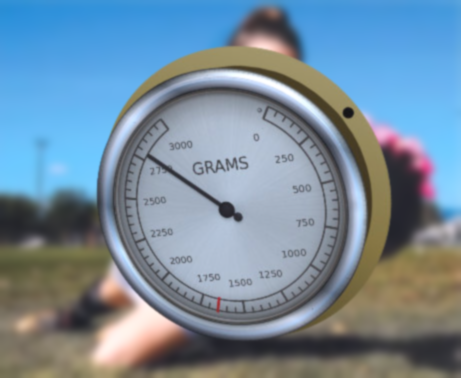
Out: value=2800 unit=g
